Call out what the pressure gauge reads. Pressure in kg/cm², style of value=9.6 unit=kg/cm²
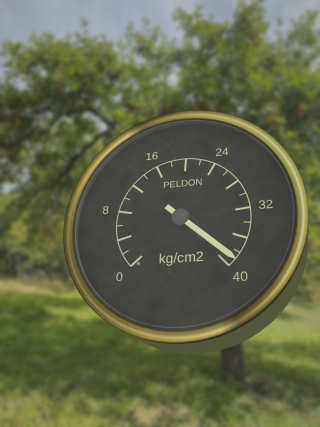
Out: value=39 unit=kg/cm²
